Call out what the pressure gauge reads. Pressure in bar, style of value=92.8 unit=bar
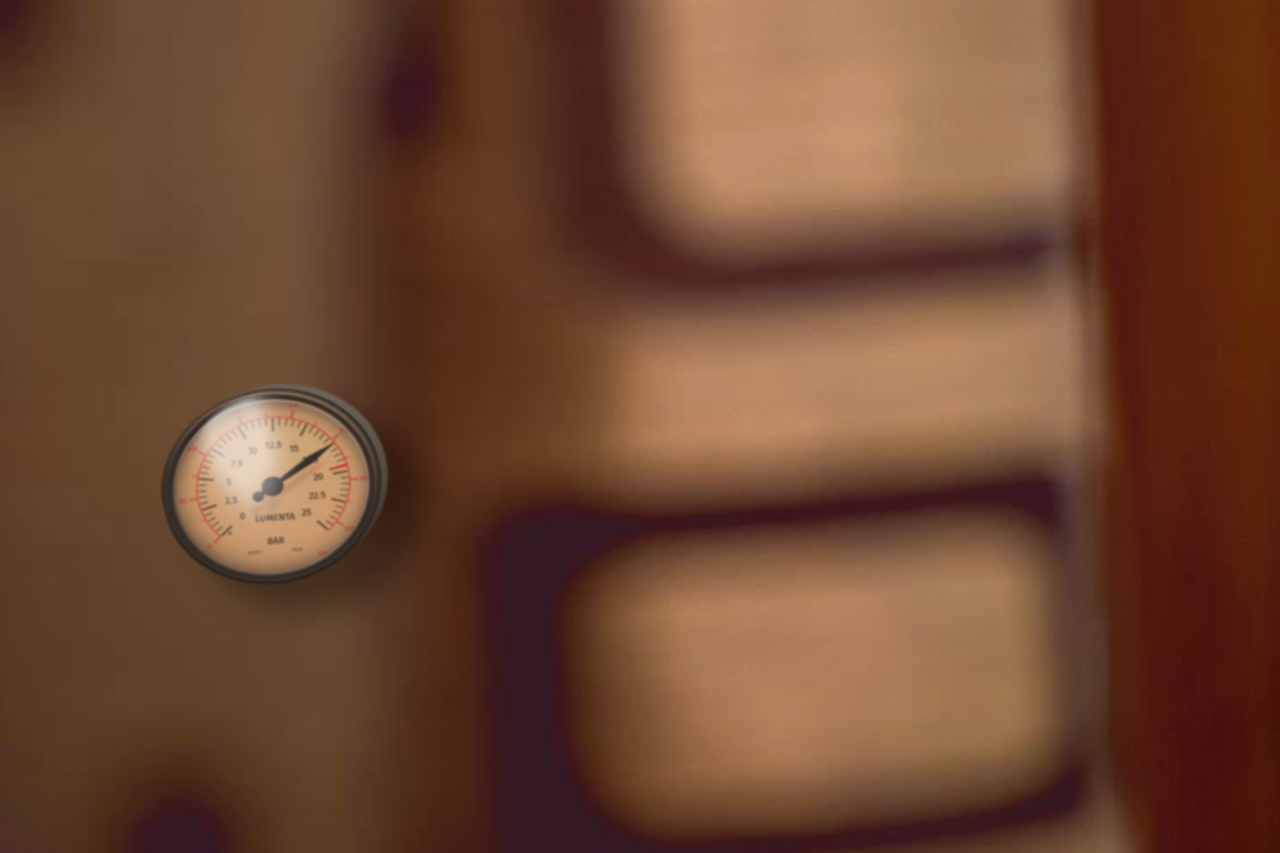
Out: value=17.5 unit=bar
